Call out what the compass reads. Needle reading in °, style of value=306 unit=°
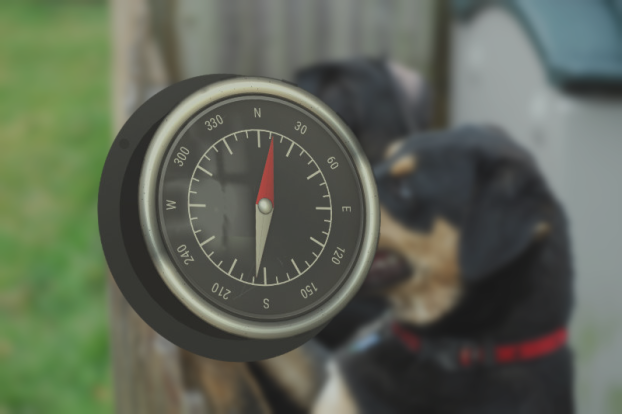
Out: value=10 unit=°
